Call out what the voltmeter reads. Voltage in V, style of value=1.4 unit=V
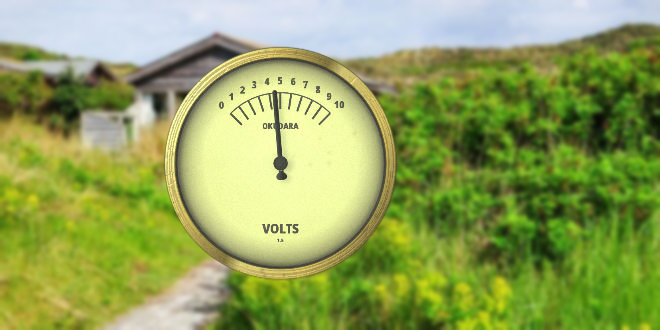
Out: value=4.5 unit=V
